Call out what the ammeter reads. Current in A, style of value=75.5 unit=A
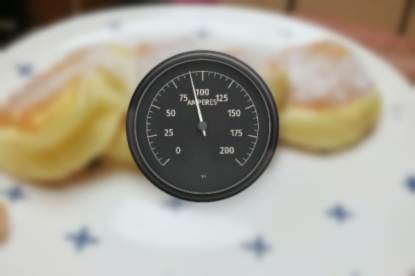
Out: value=90 unit=A
